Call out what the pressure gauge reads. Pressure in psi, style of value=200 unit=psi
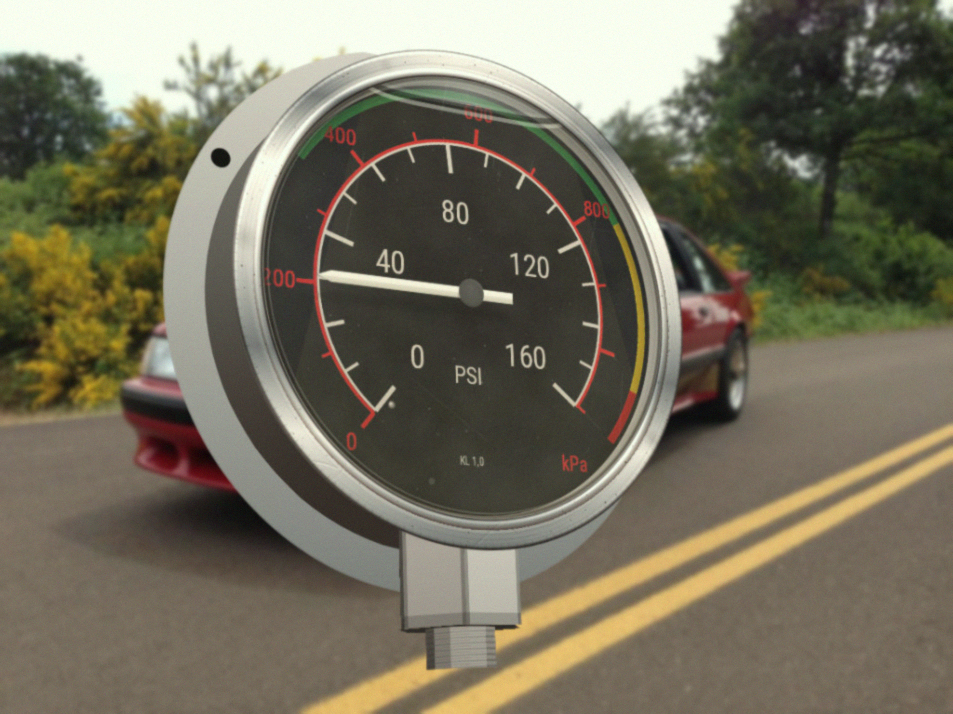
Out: value=30 unit=psi
